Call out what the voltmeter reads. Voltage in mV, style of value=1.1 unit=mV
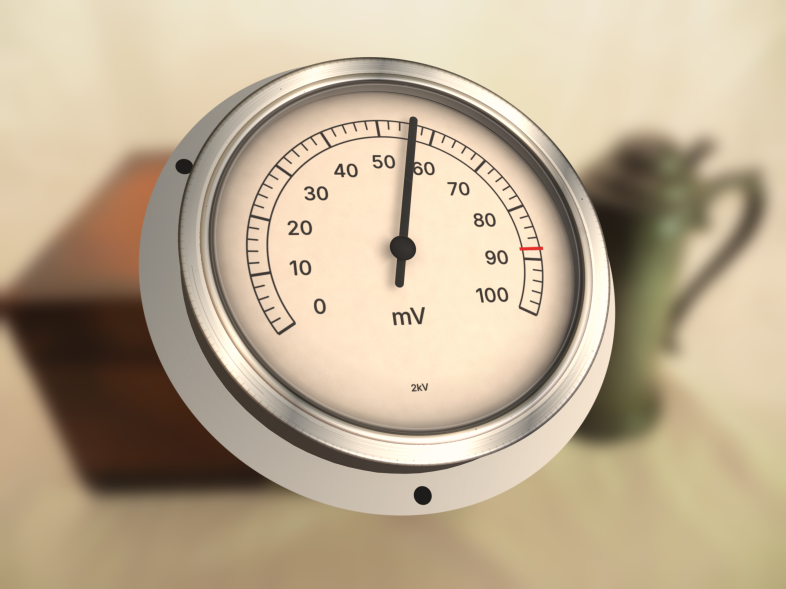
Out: value=56 unit=mV
